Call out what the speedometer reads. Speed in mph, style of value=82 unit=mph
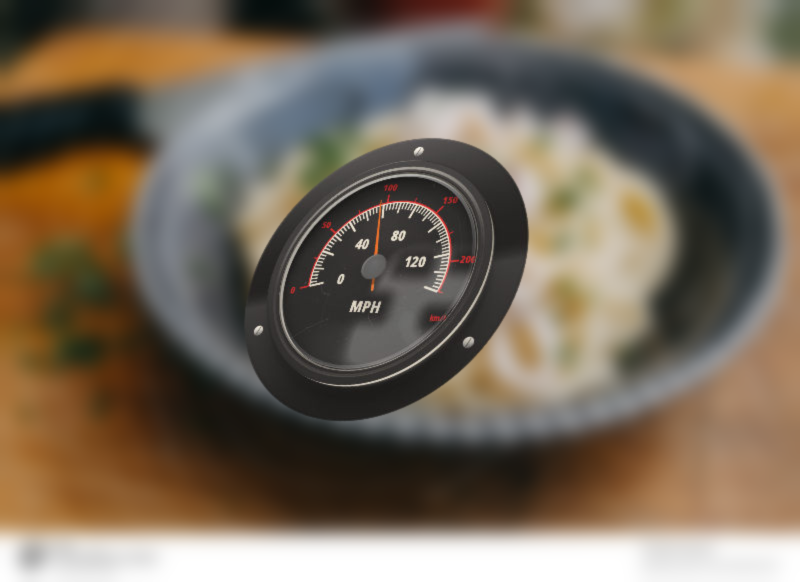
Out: value=60 unit=mph
